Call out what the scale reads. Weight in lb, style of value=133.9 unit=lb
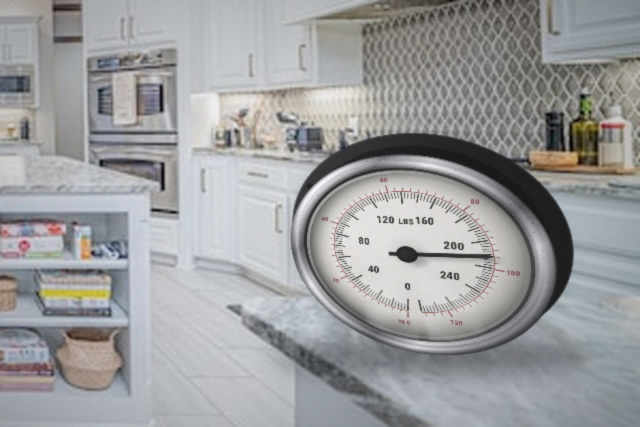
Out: value=210 unit=lb
